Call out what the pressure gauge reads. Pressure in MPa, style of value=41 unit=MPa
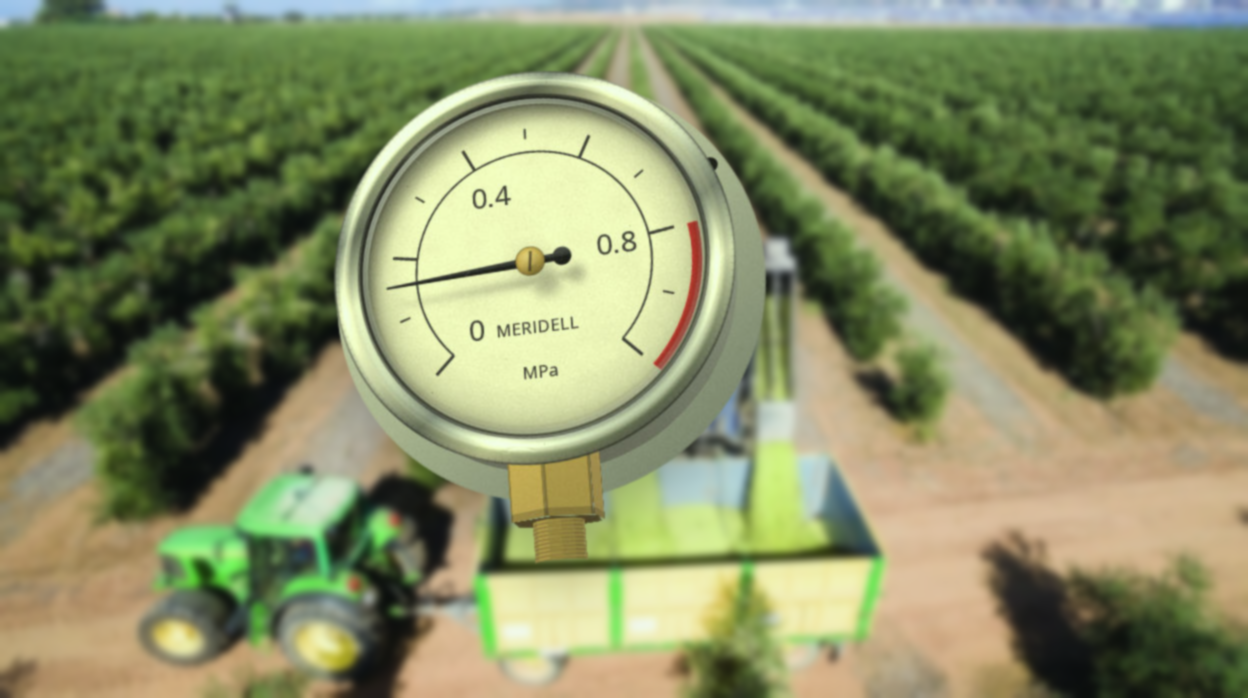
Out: value=0.15 unit=MPa
